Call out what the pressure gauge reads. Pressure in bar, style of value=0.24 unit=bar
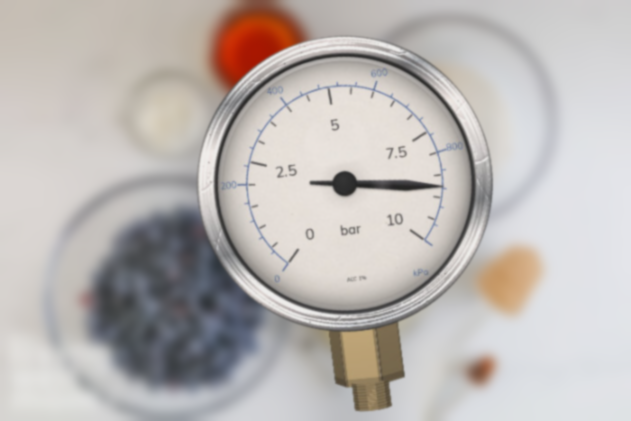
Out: value=8.75 unit=bar
